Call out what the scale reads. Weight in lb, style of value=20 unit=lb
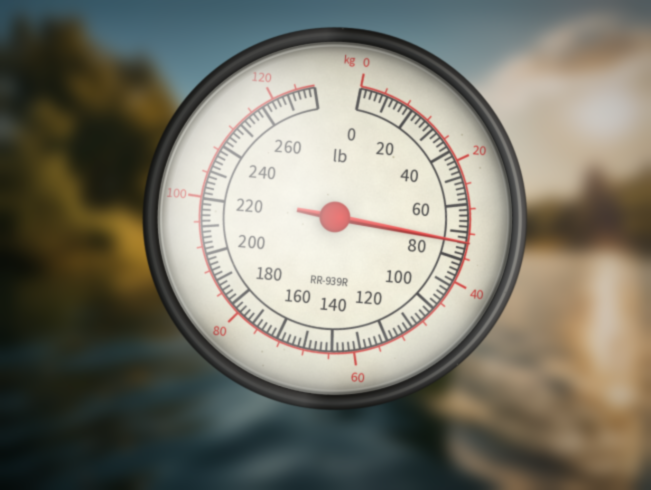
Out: value=74 unit=lb
